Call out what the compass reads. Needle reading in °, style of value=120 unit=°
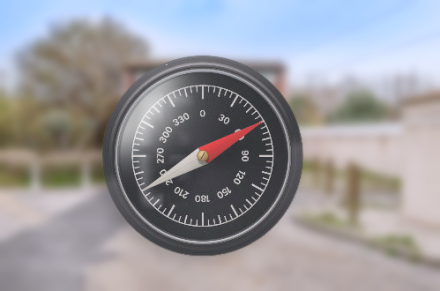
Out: value=60 unit=°
